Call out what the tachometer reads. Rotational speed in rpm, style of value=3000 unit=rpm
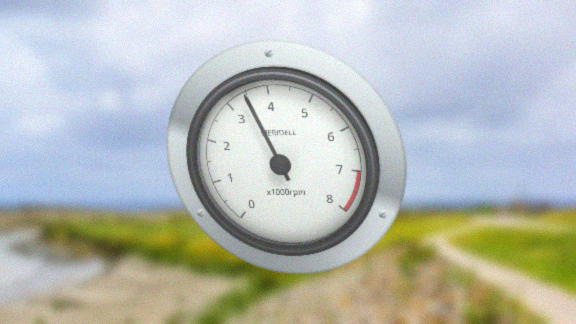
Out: value=3500 unit=rpm
